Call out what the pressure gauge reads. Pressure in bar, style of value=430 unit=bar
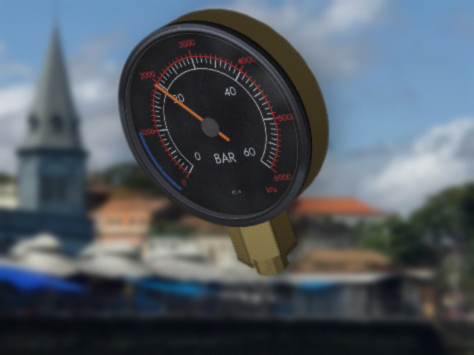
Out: value=20 unit=bar
